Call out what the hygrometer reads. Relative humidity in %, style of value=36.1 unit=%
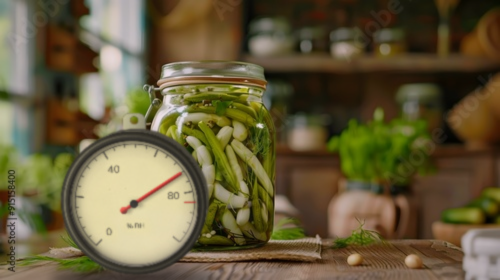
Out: value=72 unit=%
